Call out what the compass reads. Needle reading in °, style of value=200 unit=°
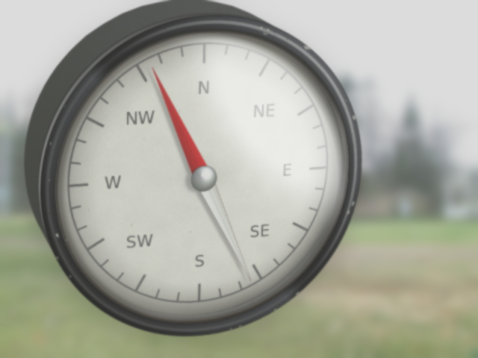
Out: value=335 unit=°
